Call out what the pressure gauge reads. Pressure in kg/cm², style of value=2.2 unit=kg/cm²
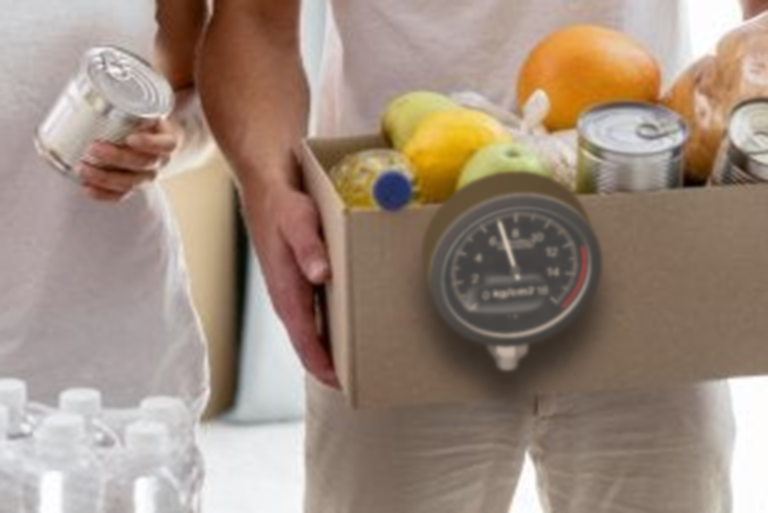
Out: value=7 unit=kg/cm²
